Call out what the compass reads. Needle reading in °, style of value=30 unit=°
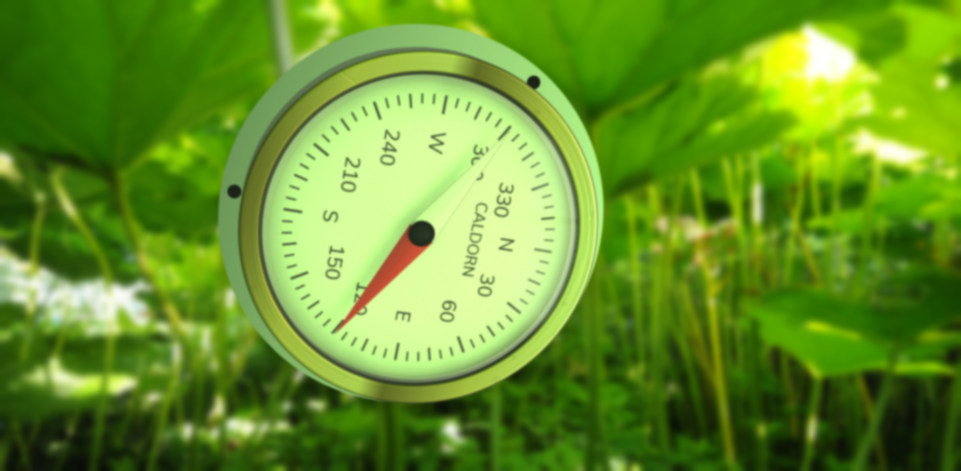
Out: value=120 unit=°
